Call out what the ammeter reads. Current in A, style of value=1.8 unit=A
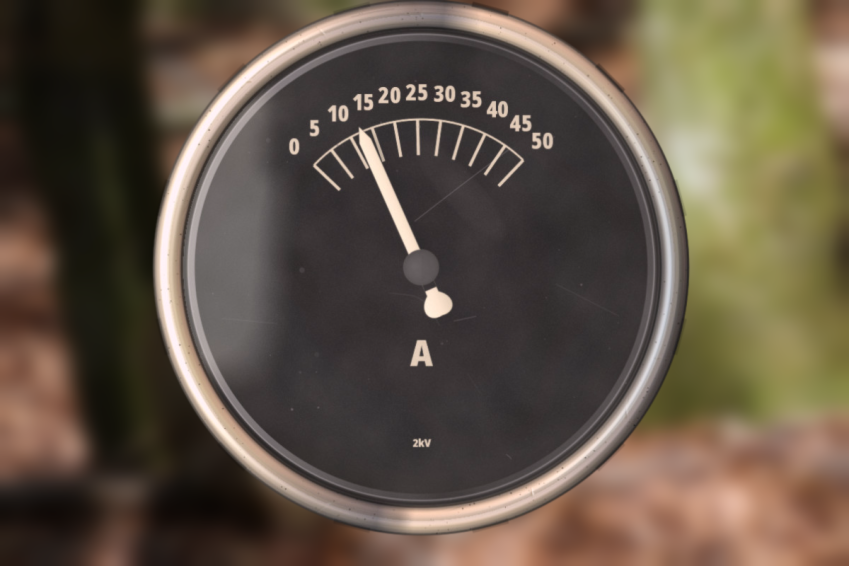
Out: value=12.5 unit=A
